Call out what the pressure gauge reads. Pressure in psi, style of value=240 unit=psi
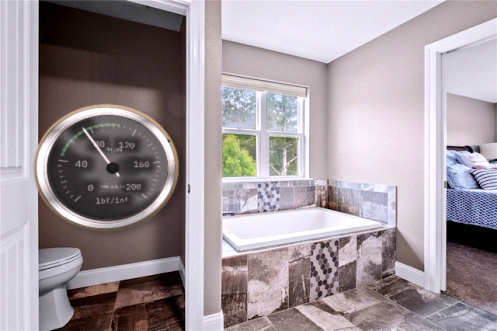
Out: value=75 unit=psi
